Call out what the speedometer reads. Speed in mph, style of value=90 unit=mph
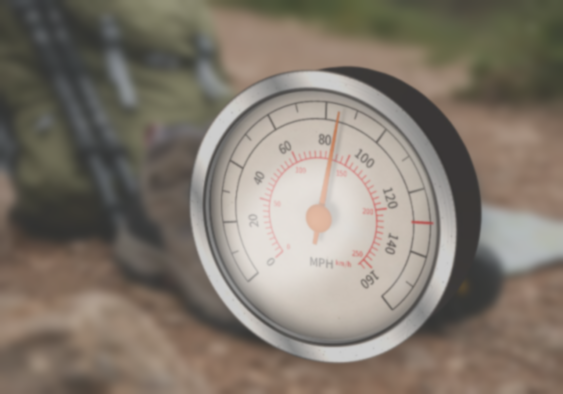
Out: value=85 unit=mph
